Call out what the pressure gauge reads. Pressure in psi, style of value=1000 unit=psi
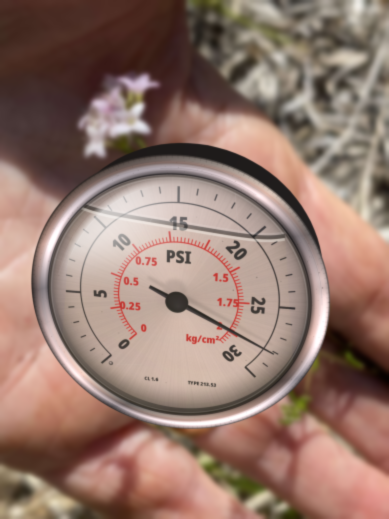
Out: value=28 unit=psi
